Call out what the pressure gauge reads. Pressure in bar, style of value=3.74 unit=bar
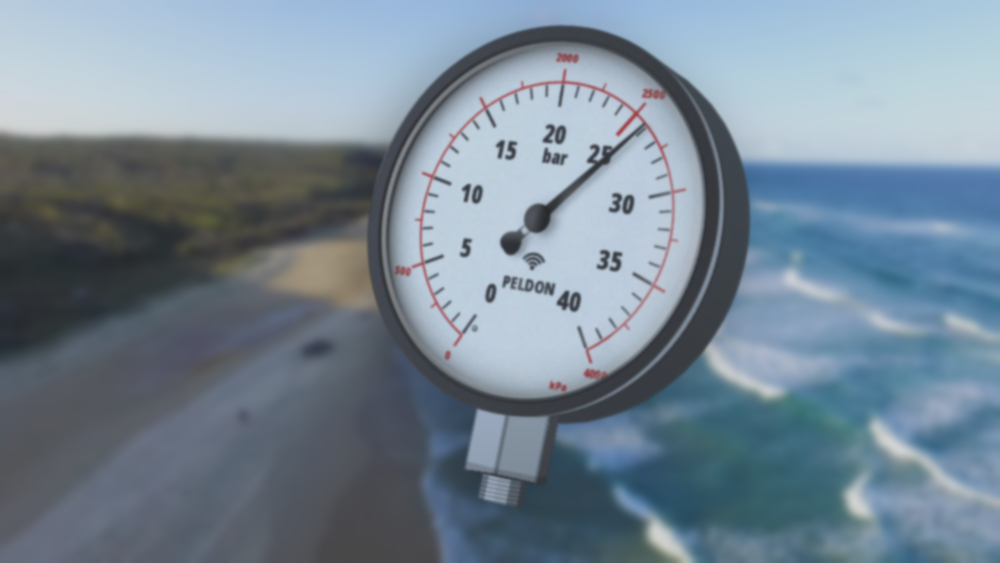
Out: value=26 unit=bar
